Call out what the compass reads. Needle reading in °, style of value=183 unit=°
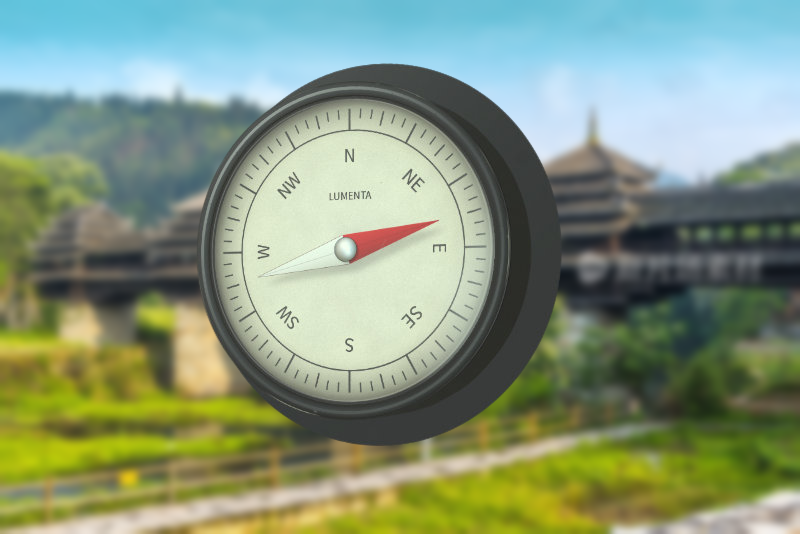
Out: value=75 unit=°
